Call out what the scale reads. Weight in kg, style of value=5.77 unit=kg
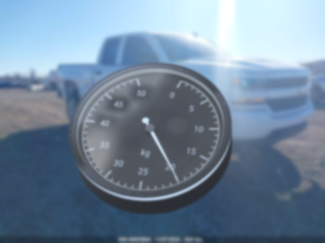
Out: value=20 unit=kg
